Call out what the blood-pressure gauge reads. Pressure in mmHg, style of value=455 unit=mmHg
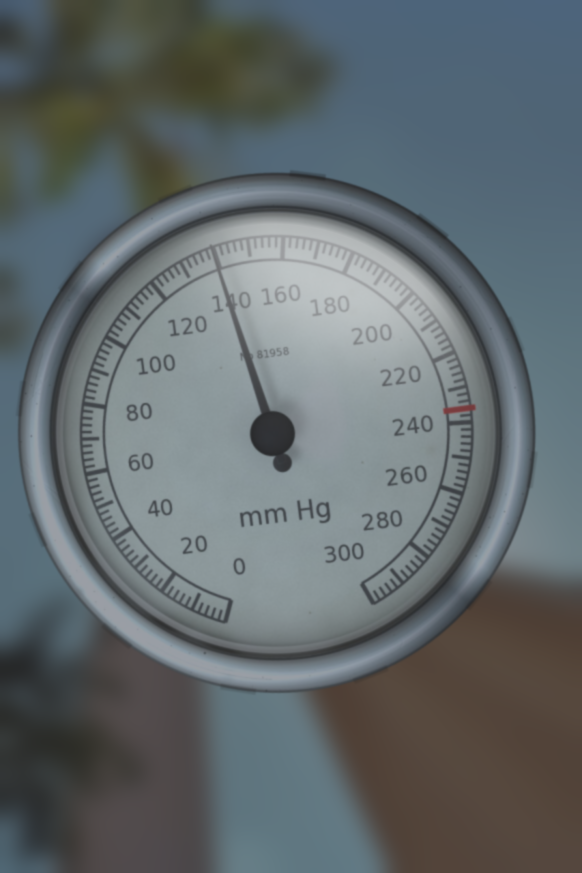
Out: value=140 unit=mmHg
